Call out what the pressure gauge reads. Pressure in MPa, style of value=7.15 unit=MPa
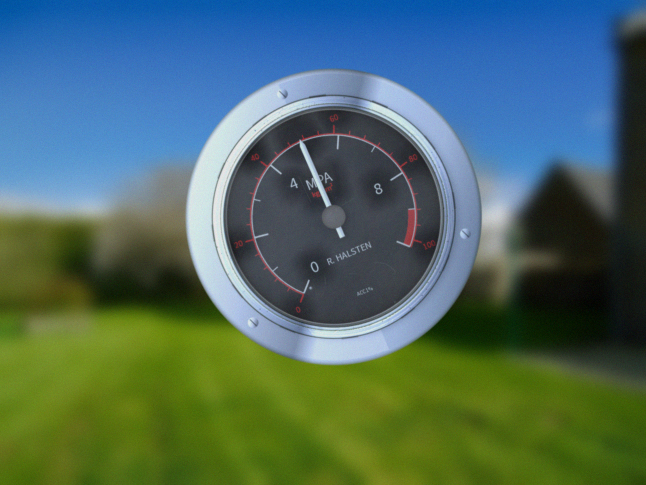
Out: value=5 unit=MPa
